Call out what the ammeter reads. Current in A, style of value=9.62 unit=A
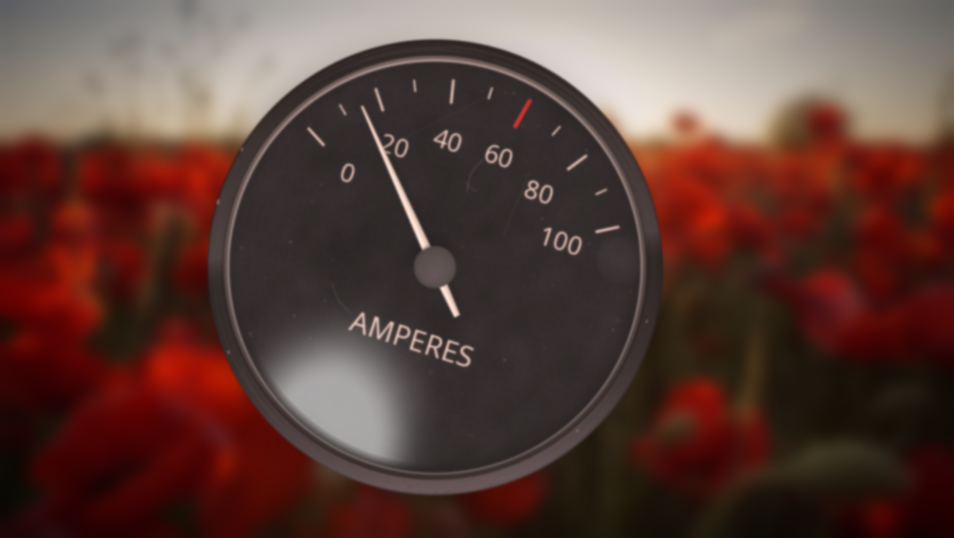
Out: value=15 unit=A
